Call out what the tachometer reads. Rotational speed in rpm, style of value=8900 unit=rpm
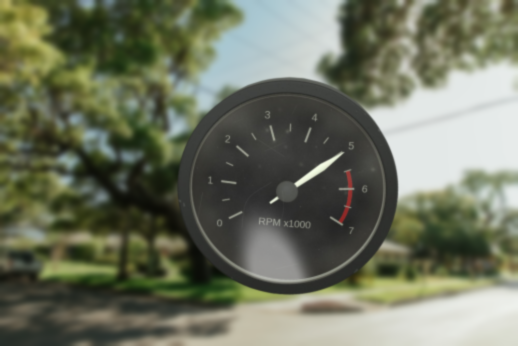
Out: value=5000 unit=rpm
